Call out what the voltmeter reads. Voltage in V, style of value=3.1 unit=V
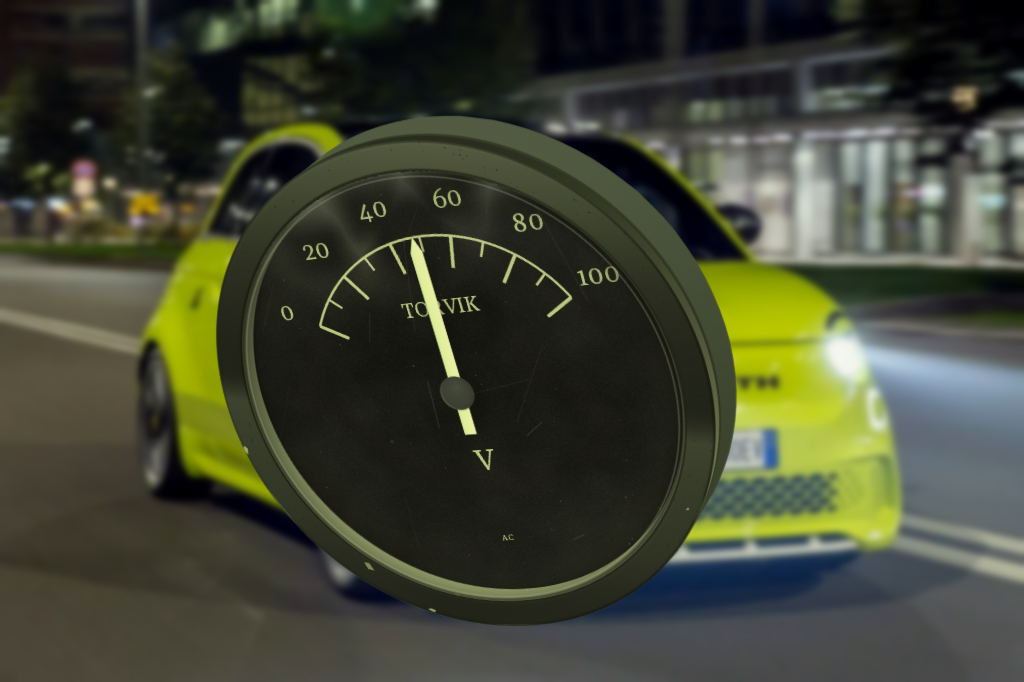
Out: value=50 unit=V
